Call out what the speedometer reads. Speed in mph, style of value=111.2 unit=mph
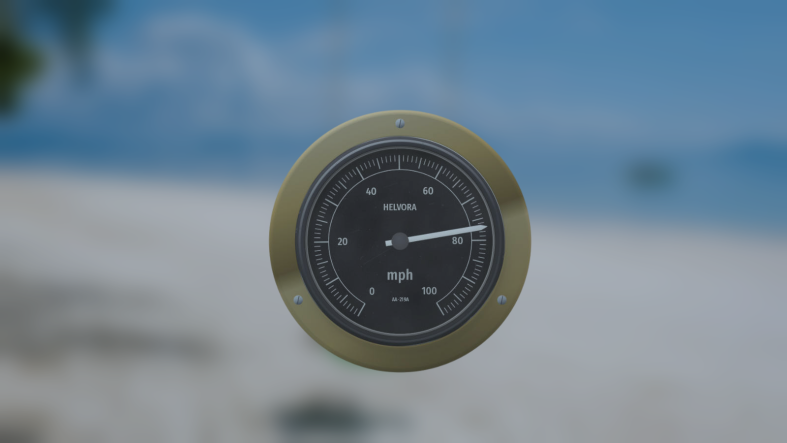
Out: value=77 unit=mph
